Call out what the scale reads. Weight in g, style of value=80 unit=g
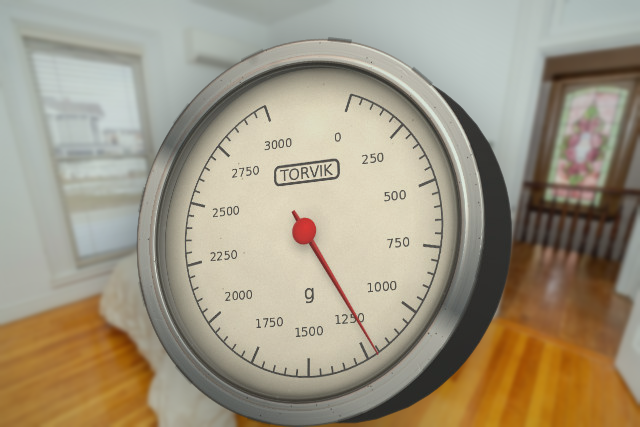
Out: value=1200 unit=g
